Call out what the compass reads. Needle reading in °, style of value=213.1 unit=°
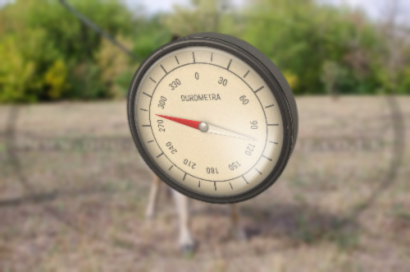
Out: value=285 unit=°
